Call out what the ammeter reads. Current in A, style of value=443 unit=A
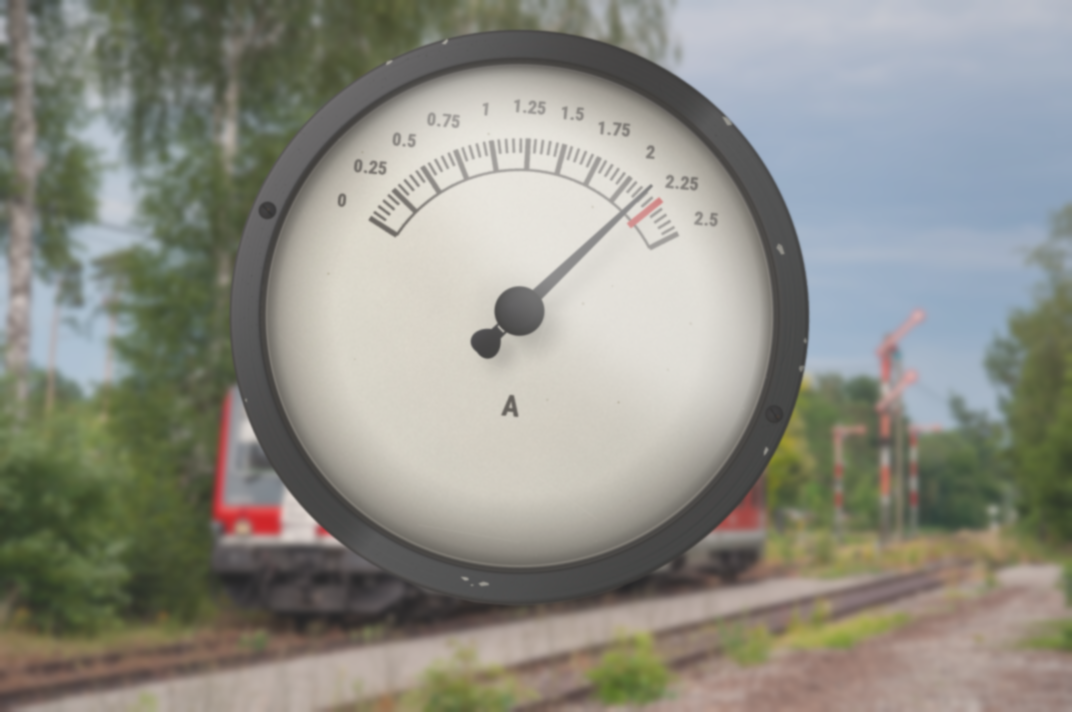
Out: value=2.15 unit=A
